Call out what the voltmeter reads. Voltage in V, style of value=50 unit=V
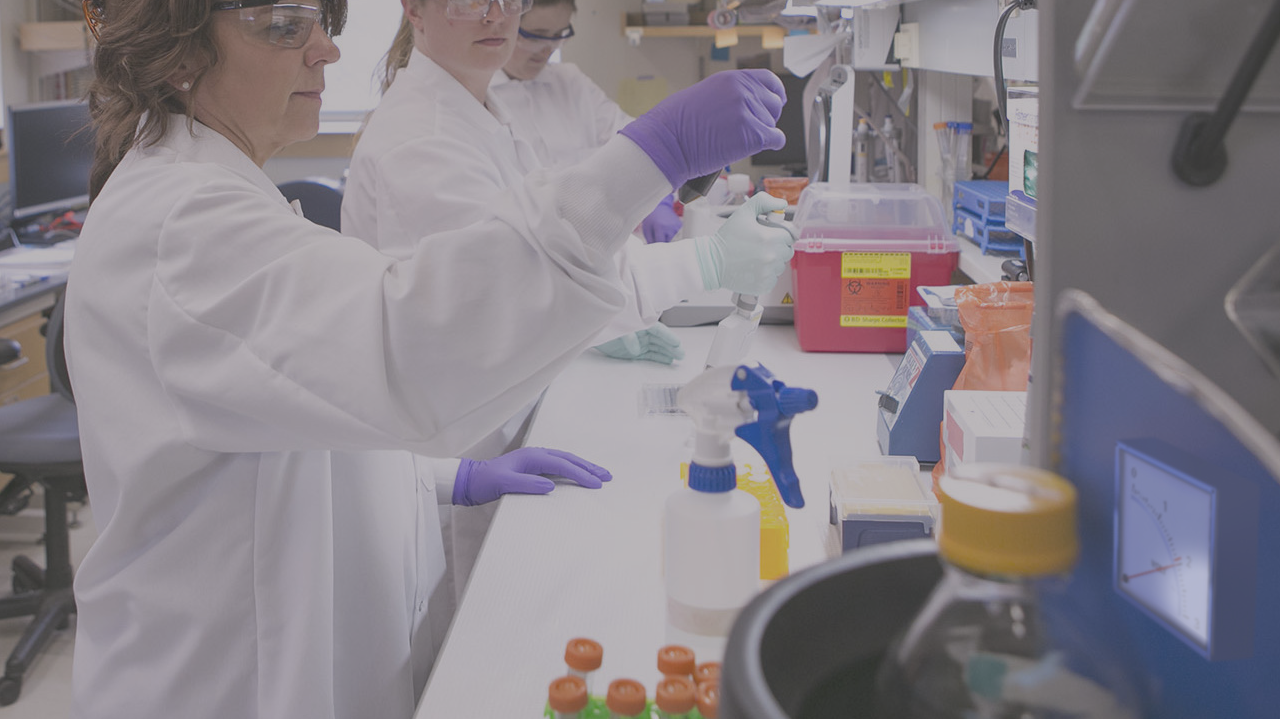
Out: value=2 unit=V
